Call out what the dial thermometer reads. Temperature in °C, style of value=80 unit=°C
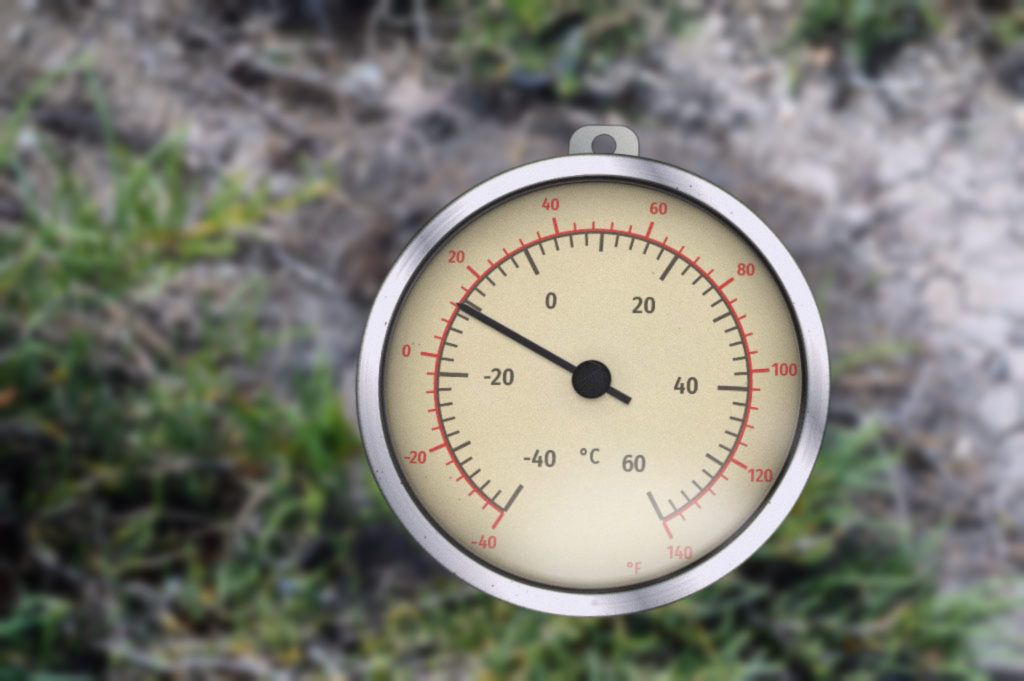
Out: value=-11 unit=°C
